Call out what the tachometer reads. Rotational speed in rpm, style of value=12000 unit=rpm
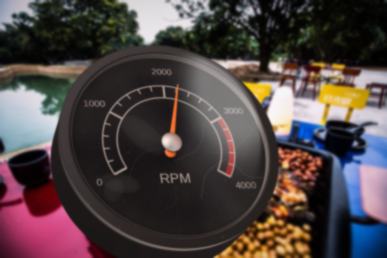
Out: value=2200 unit=rpm
